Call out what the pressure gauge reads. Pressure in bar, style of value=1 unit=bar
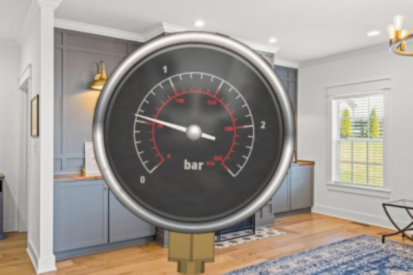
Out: value=0.55 unit=bar
